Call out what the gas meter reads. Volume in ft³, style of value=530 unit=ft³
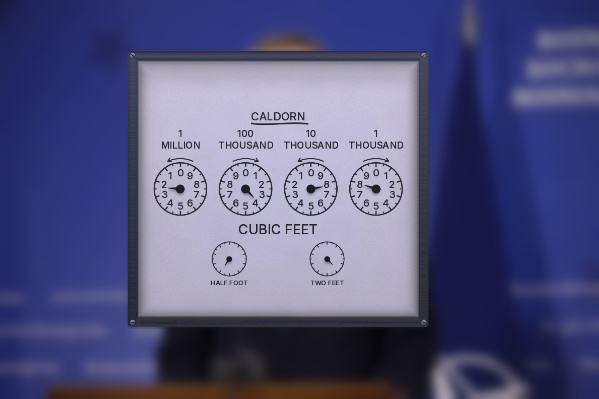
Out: value=237800 unit=ft³
